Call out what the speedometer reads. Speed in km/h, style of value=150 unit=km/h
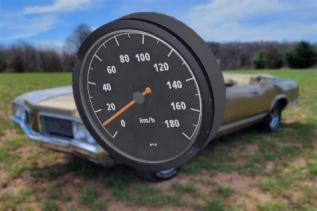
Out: value=10 unit=km/h
